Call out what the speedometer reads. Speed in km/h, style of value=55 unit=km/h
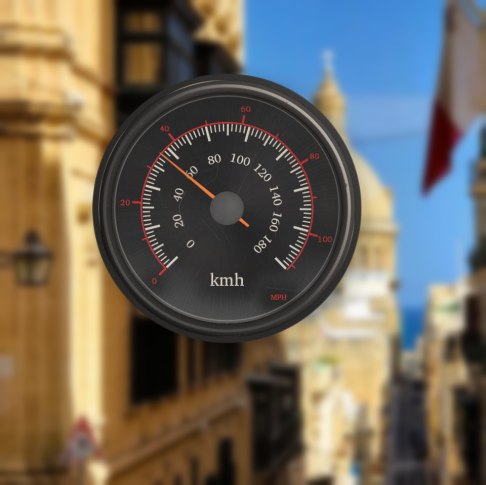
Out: value=56 unit=km/h
